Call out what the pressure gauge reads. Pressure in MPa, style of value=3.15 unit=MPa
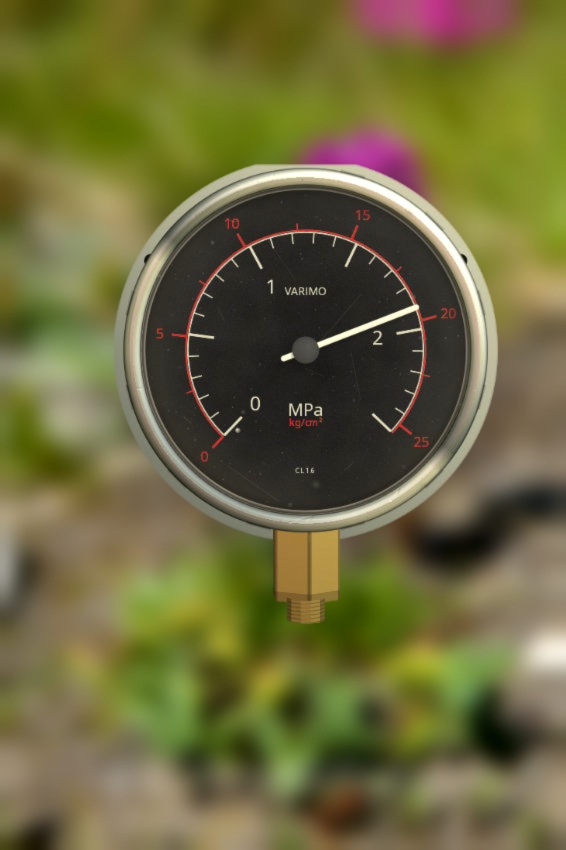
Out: value=1.9 unit=MPa
